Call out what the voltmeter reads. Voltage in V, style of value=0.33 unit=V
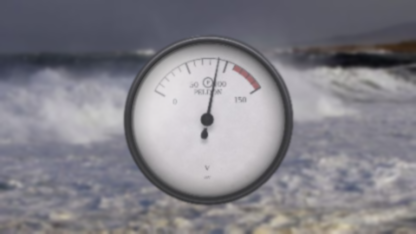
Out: value=90 unit=V
